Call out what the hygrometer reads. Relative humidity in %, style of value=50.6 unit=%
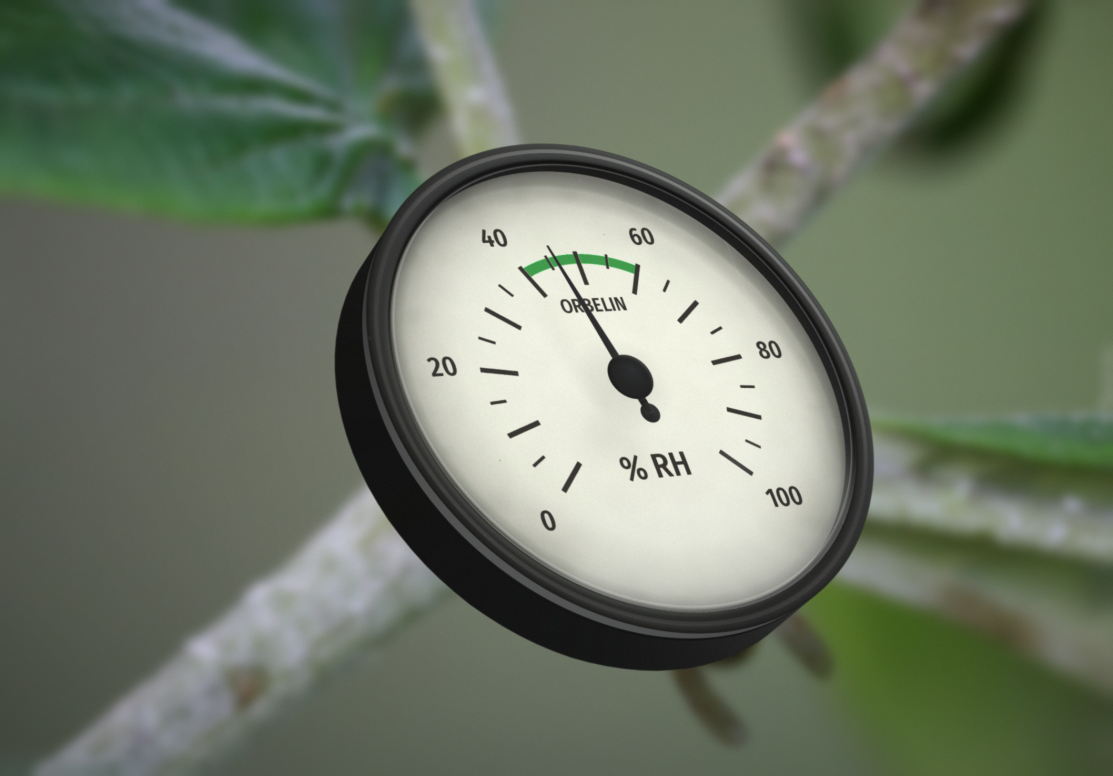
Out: value=45 unit=%
